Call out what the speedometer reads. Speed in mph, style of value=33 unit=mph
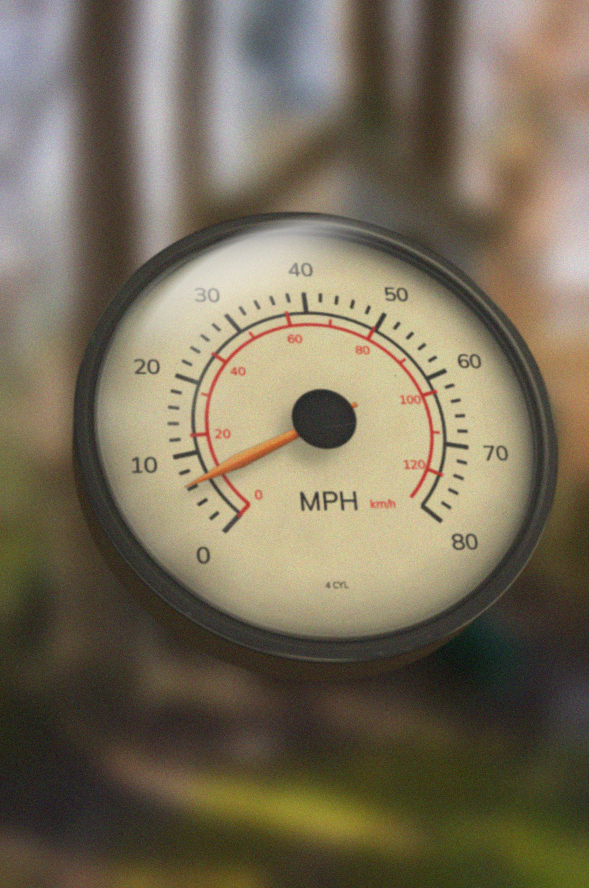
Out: value=6 unit=mph
